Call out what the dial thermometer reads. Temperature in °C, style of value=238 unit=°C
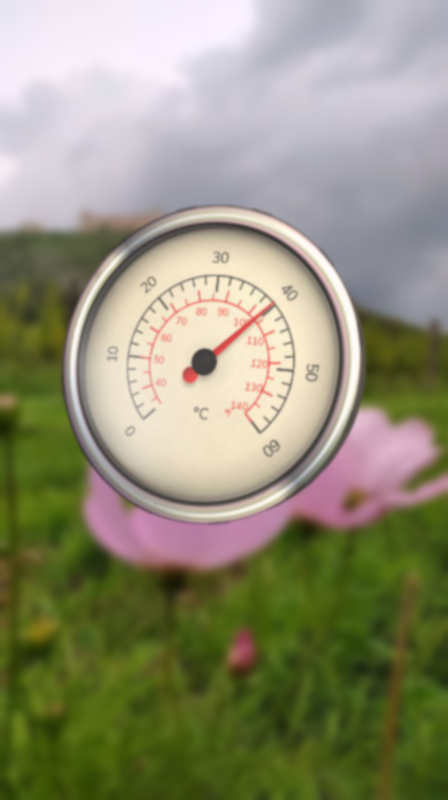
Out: value=40 unit=°C
